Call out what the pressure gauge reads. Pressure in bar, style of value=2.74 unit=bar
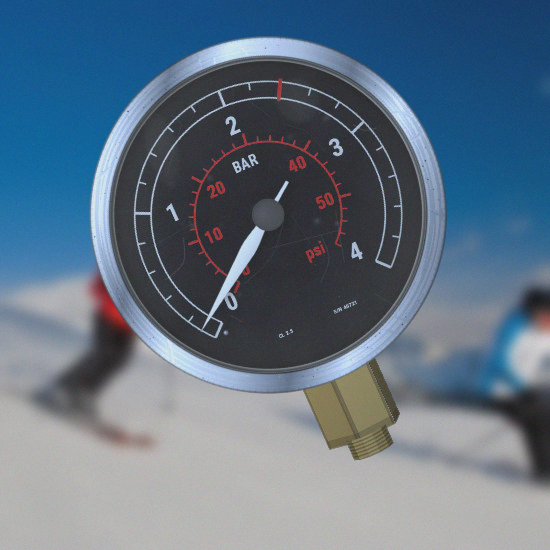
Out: value=0.1 unit=bar
